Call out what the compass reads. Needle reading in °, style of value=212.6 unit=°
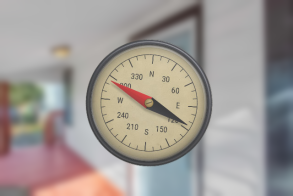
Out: value=295 unit=°
